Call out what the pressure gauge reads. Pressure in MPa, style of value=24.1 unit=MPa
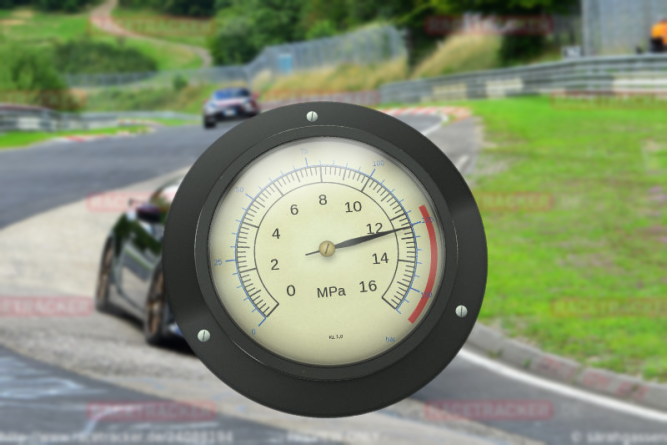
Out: value=12.6 unit=MPa
